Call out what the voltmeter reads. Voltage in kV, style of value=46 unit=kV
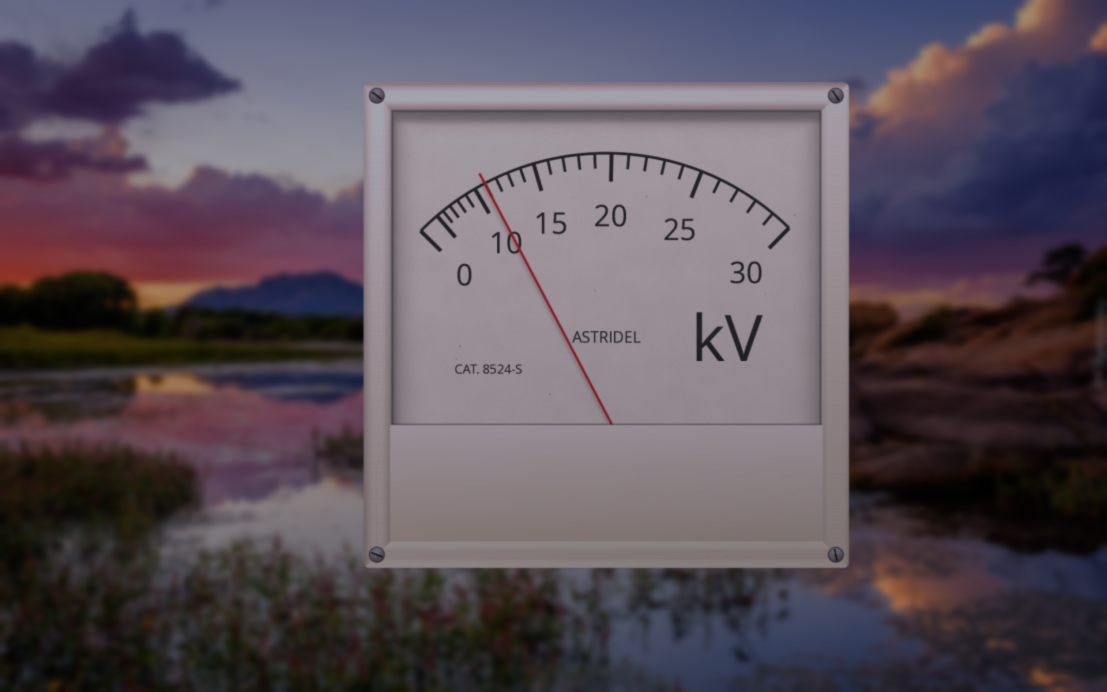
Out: value=11 unit=kV
